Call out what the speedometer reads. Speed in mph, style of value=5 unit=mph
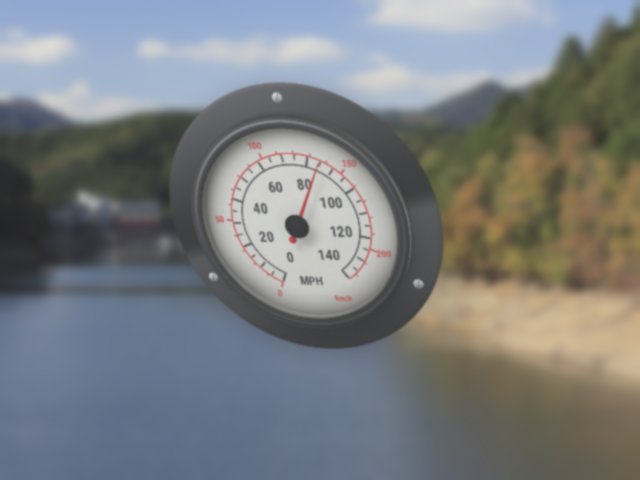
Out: value=85 unit=mph
